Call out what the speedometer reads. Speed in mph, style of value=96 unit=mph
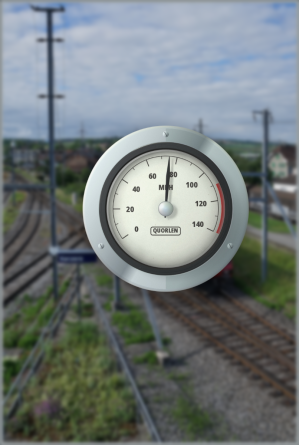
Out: value=75 unit=mph
